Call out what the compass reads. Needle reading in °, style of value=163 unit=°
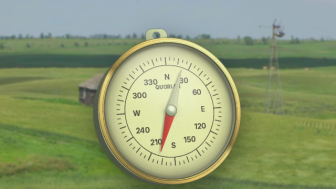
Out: value=200 unit=°
